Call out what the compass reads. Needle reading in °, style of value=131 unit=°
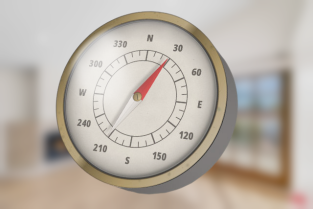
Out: value=30 unit=°
